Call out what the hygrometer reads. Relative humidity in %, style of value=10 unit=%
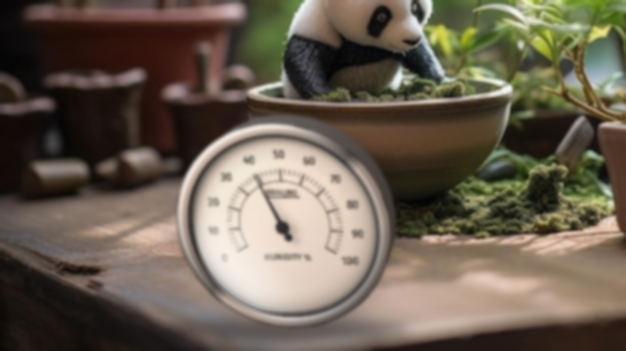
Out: value=40 unit=%
